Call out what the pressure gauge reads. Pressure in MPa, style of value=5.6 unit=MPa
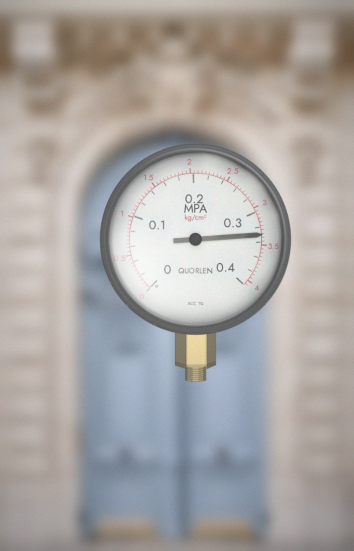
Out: value=0.33 unit=MPa
